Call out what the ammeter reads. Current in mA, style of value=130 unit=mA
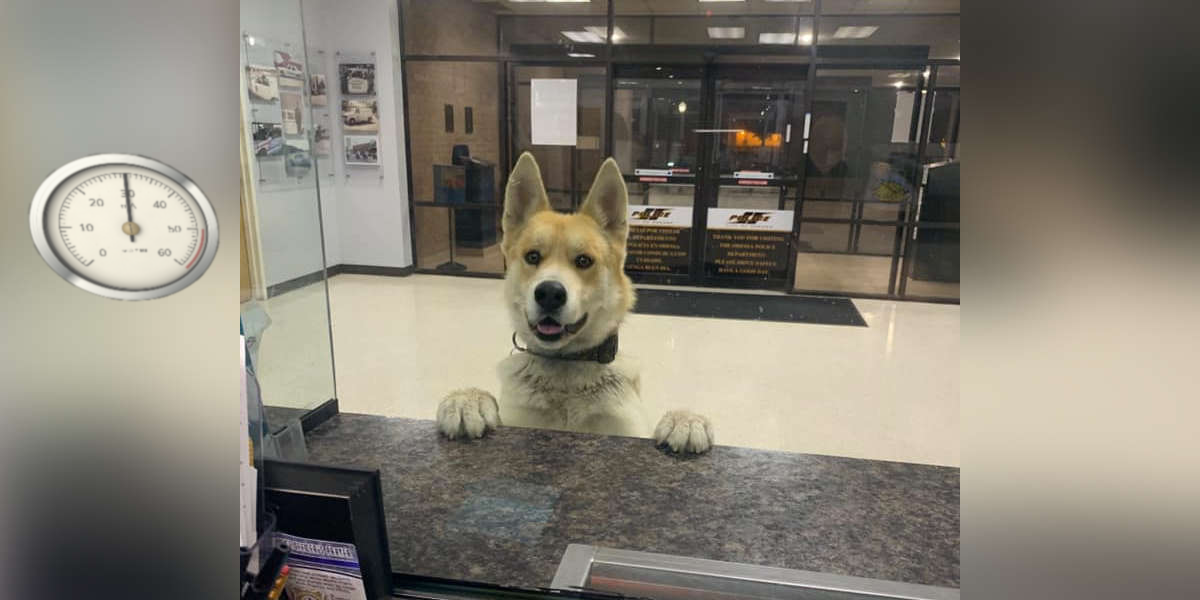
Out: value=30 unit=mA
